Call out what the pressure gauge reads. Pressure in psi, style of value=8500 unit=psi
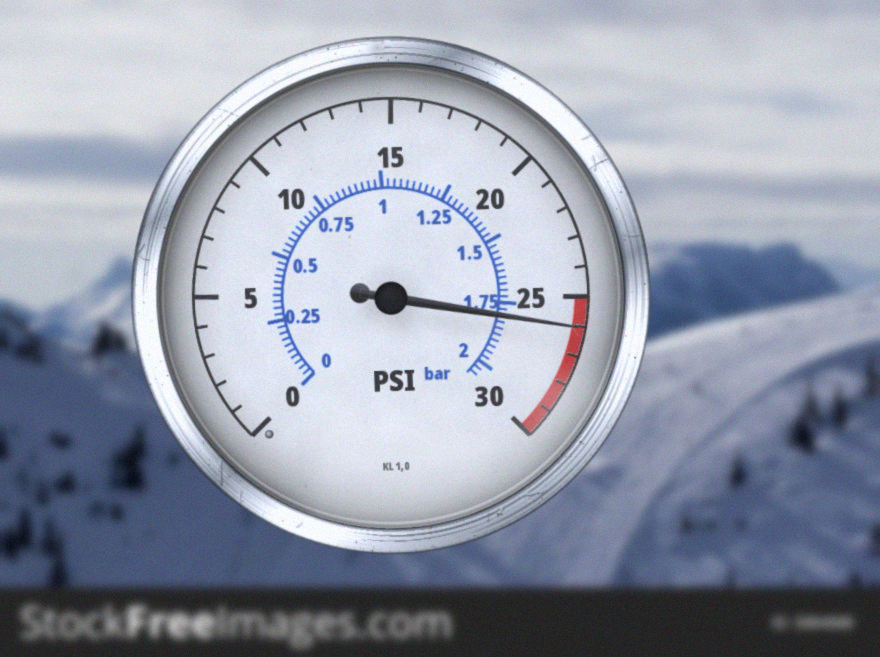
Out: value=26 unit=psi
